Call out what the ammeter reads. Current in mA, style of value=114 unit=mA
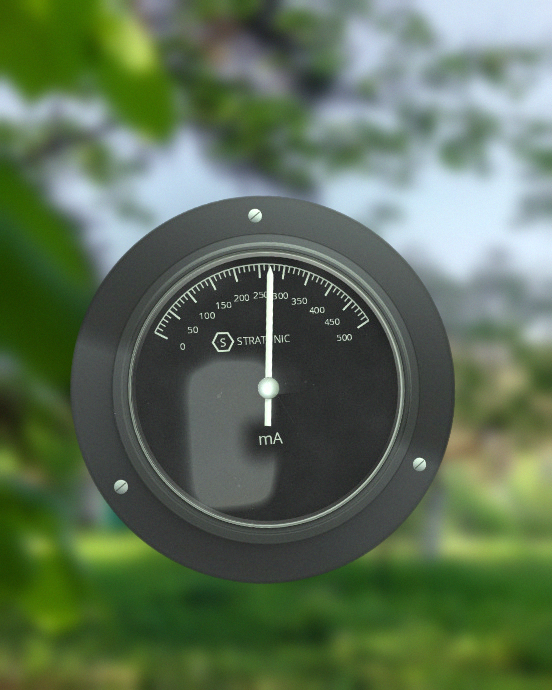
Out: value=270 unit=mA
